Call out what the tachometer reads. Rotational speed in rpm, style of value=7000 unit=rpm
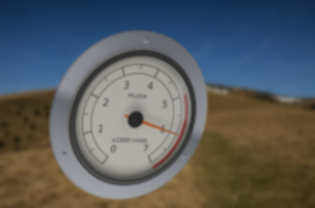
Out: value=6000 unit=rpm
